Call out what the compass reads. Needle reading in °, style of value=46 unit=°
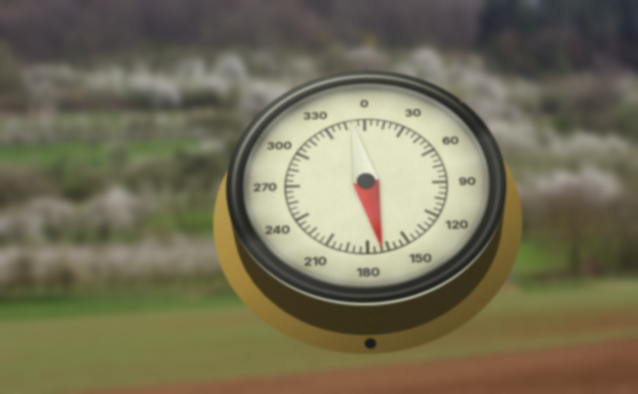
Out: value=170 unit=°
